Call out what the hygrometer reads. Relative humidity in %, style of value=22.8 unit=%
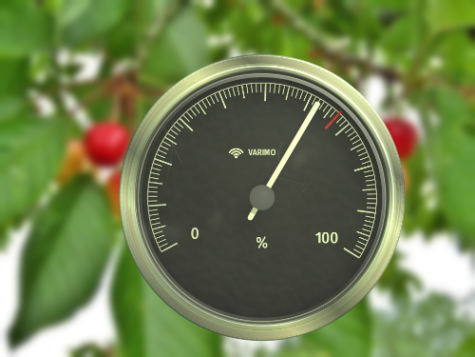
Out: value=62 unit=%
